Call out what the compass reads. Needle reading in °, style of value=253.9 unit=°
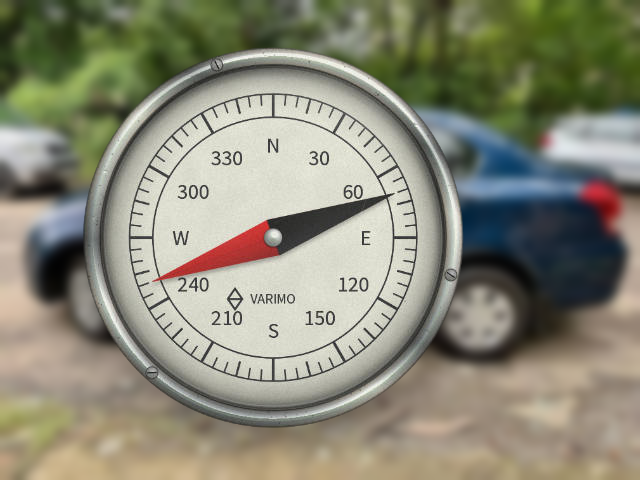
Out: value=250 unit=°
